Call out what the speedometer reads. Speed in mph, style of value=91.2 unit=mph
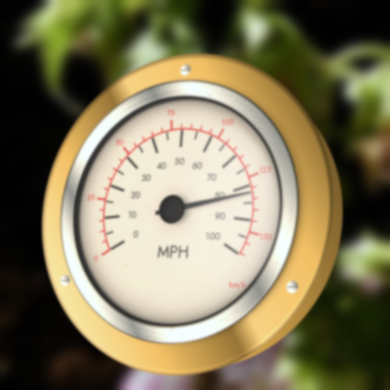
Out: value=82.5 unit=mph
